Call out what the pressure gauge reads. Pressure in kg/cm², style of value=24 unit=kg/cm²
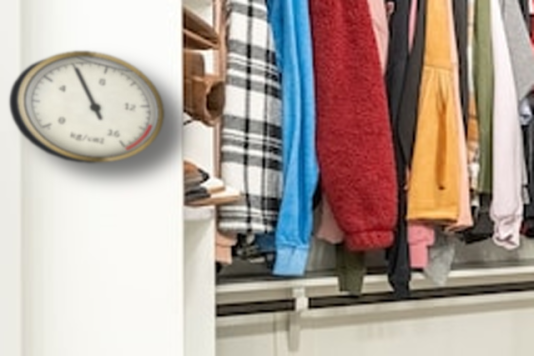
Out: value=6 unit=kg/cm²
